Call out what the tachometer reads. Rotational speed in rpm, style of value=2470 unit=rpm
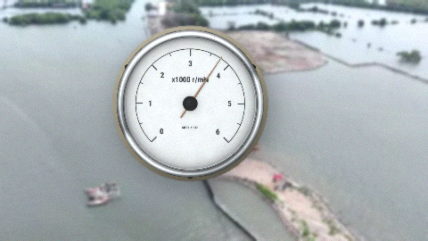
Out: value=3750 unit=rpm
